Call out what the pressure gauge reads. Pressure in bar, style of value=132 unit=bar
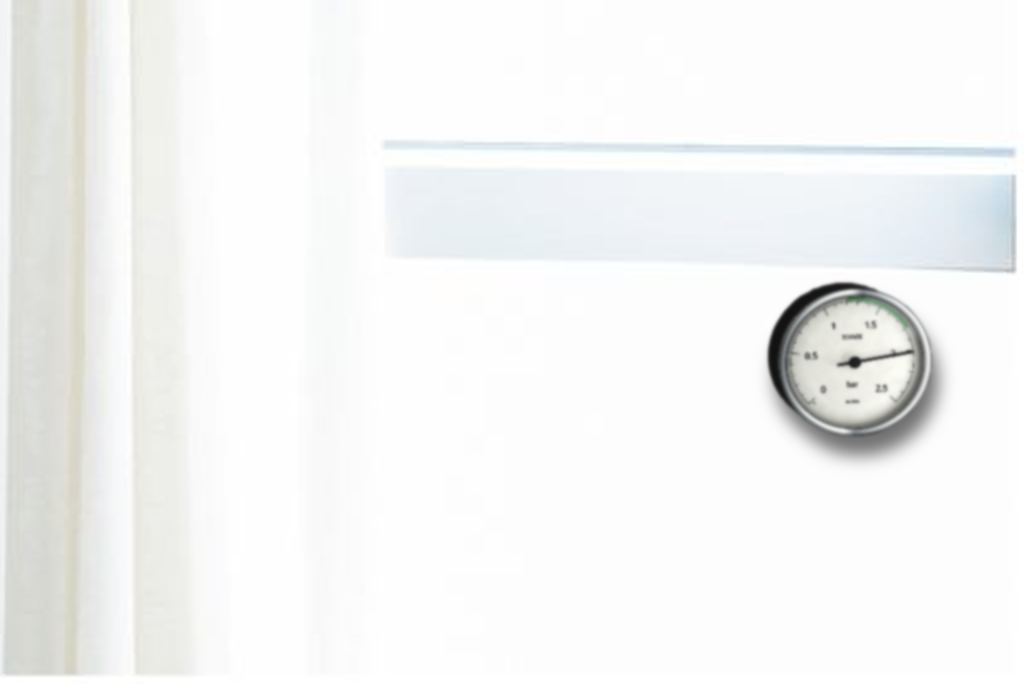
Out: value=2 unit=bar
